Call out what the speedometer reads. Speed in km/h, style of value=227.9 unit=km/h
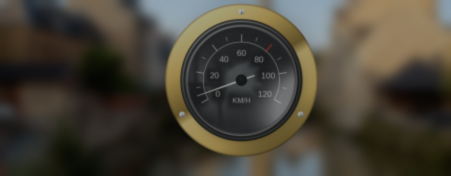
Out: value=5 unit=km/h
